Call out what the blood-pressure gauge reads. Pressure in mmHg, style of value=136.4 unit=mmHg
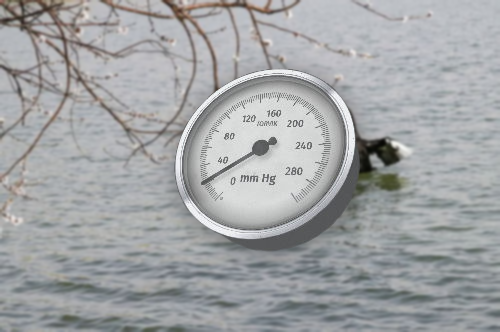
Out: value=20 unit=mmHg
